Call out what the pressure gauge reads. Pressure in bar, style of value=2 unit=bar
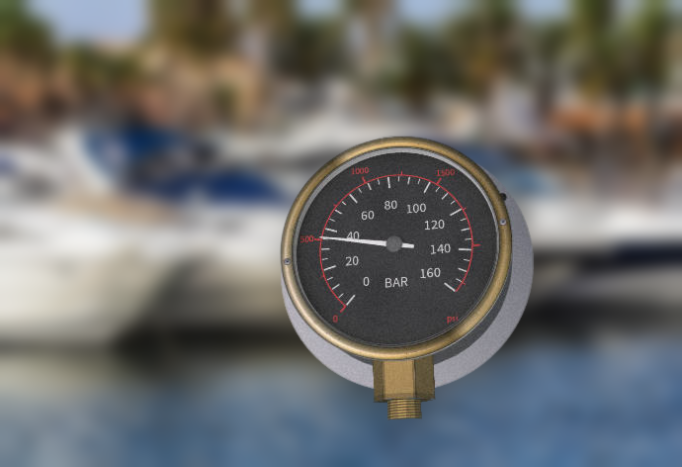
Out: value=35 unit=bar
